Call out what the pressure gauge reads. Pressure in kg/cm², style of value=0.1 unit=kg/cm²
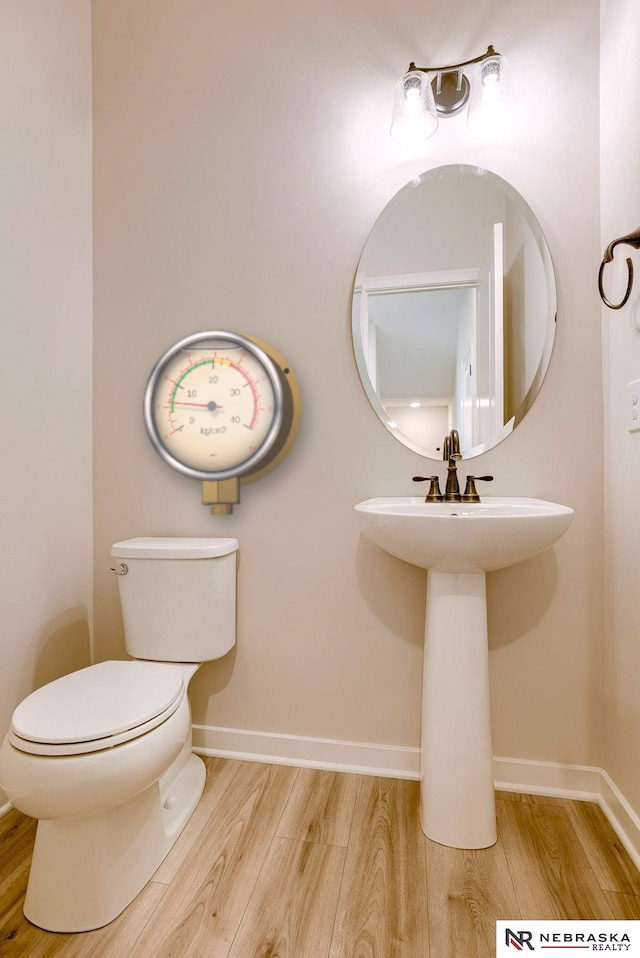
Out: value=6 unit=kg/cm²
